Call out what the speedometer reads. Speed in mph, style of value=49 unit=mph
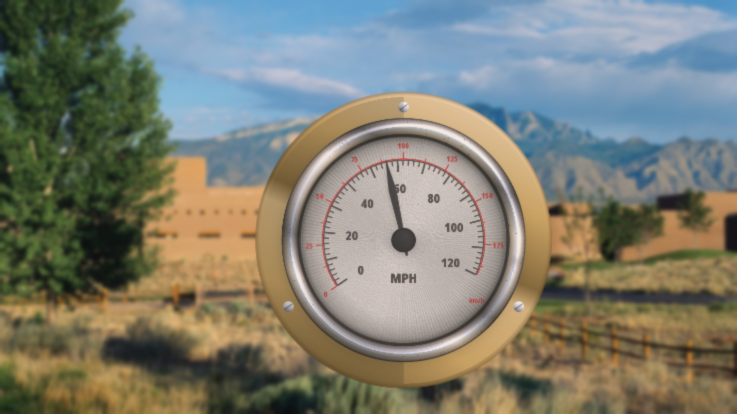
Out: value=56 unit=mph
